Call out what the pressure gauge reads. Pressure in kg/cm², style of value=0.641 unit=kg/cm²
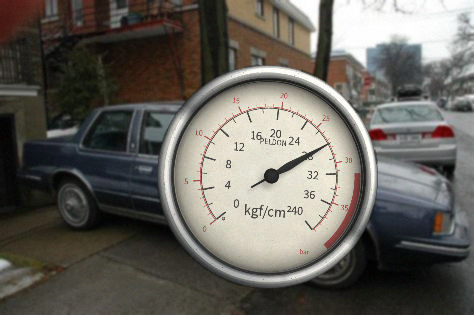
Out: value=28 unit=kg/cm²
